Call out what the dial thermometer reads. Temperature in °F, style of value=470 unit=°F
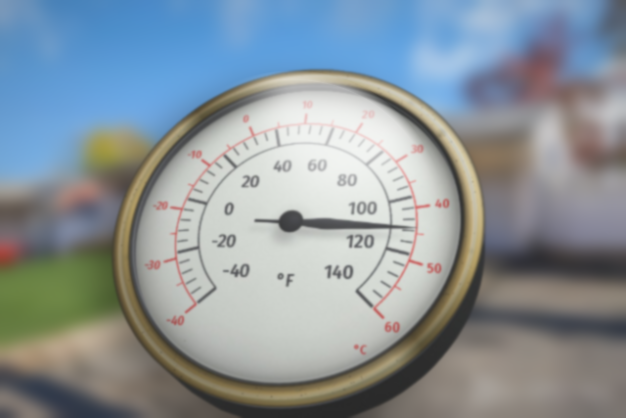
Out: value=112 unit=°F
